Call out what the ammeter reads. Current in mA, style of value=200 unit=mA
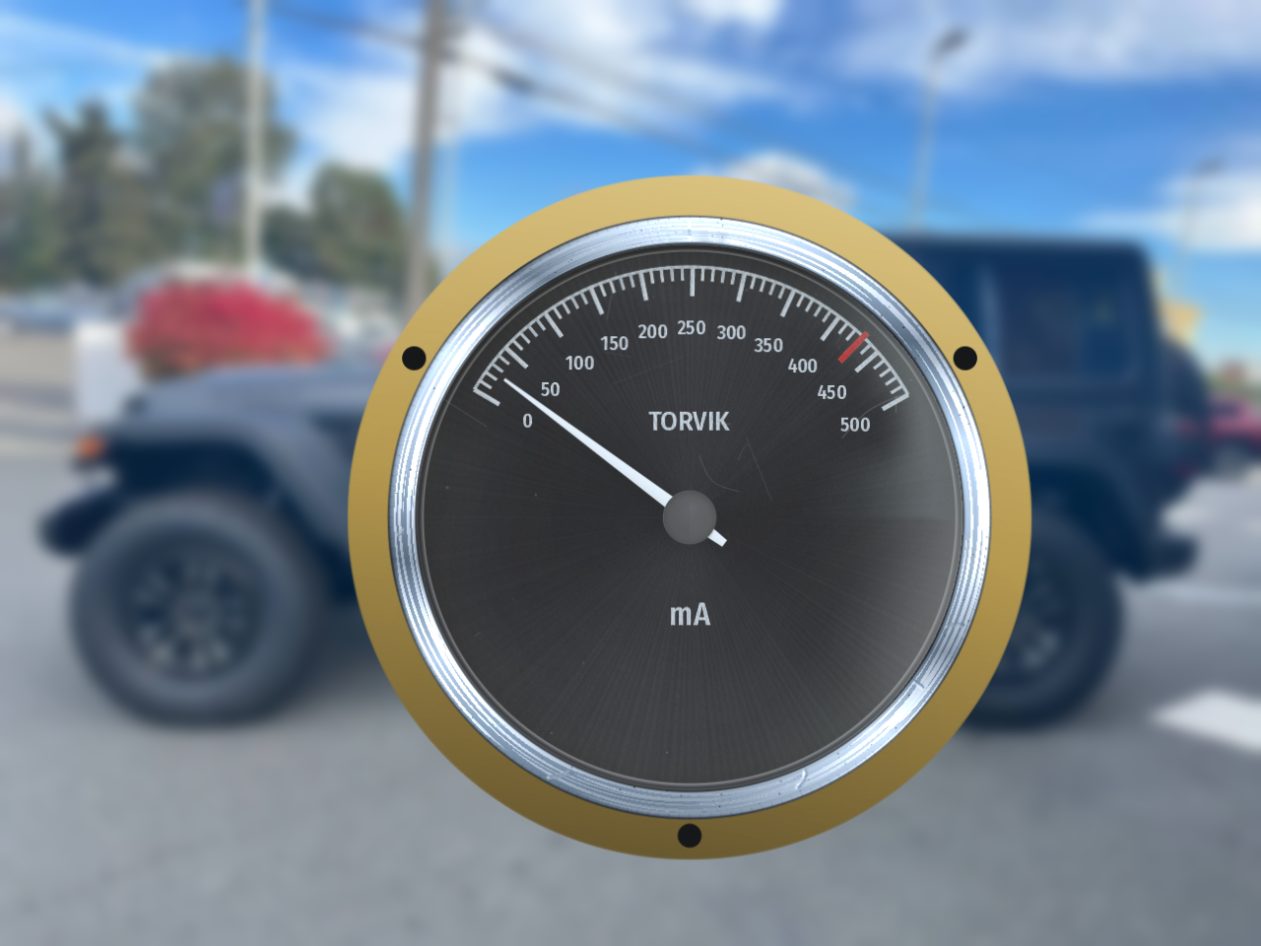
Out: value=25 unit=mA
